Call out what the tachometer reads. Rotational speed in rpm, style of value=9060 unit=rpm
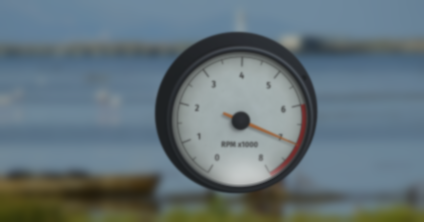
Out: value=7000 unit=rpm
